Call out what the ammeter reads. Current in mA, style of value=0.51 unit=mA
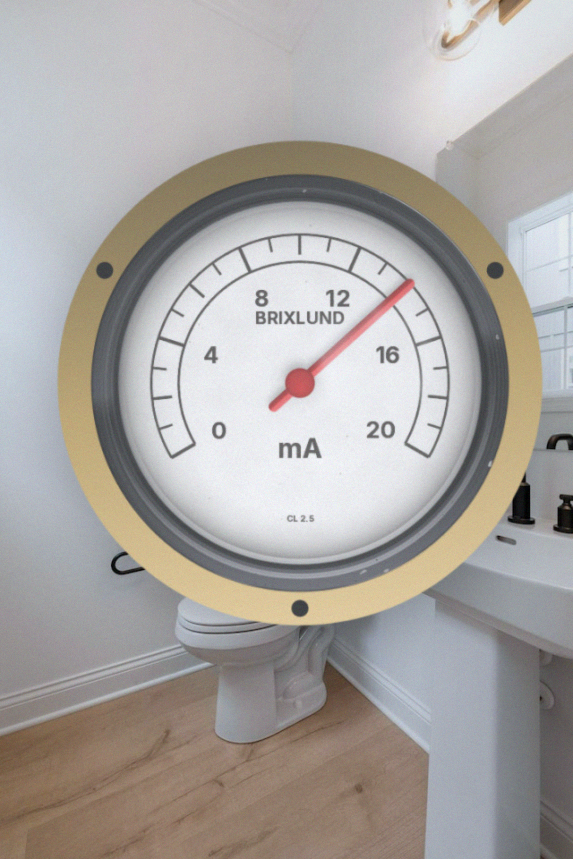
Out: value=14 unit=mA
